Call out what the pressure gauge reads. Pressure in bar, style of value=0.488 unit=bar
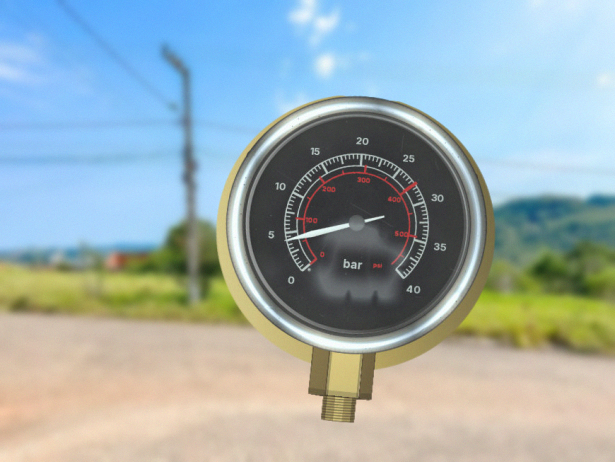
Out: value=4 unit=bar
